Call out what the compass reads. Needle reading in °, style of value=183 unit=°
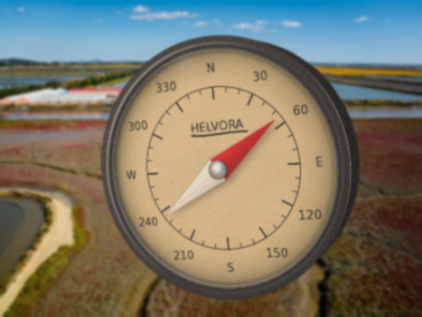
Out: value=55 unit=°
